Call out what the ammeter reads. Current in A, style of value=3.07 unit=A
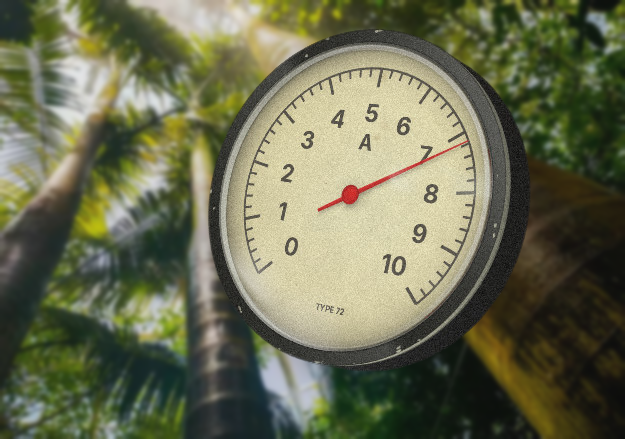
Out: value=7.2 unit=A
